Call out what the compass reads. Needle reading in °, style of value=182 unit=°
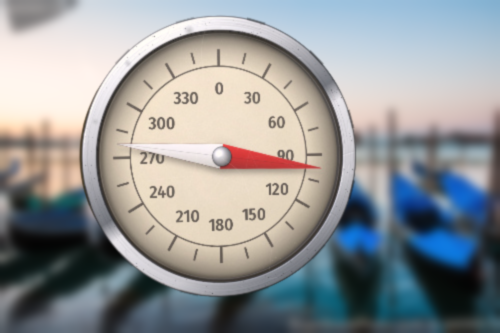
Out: value=97.5 unit=°
